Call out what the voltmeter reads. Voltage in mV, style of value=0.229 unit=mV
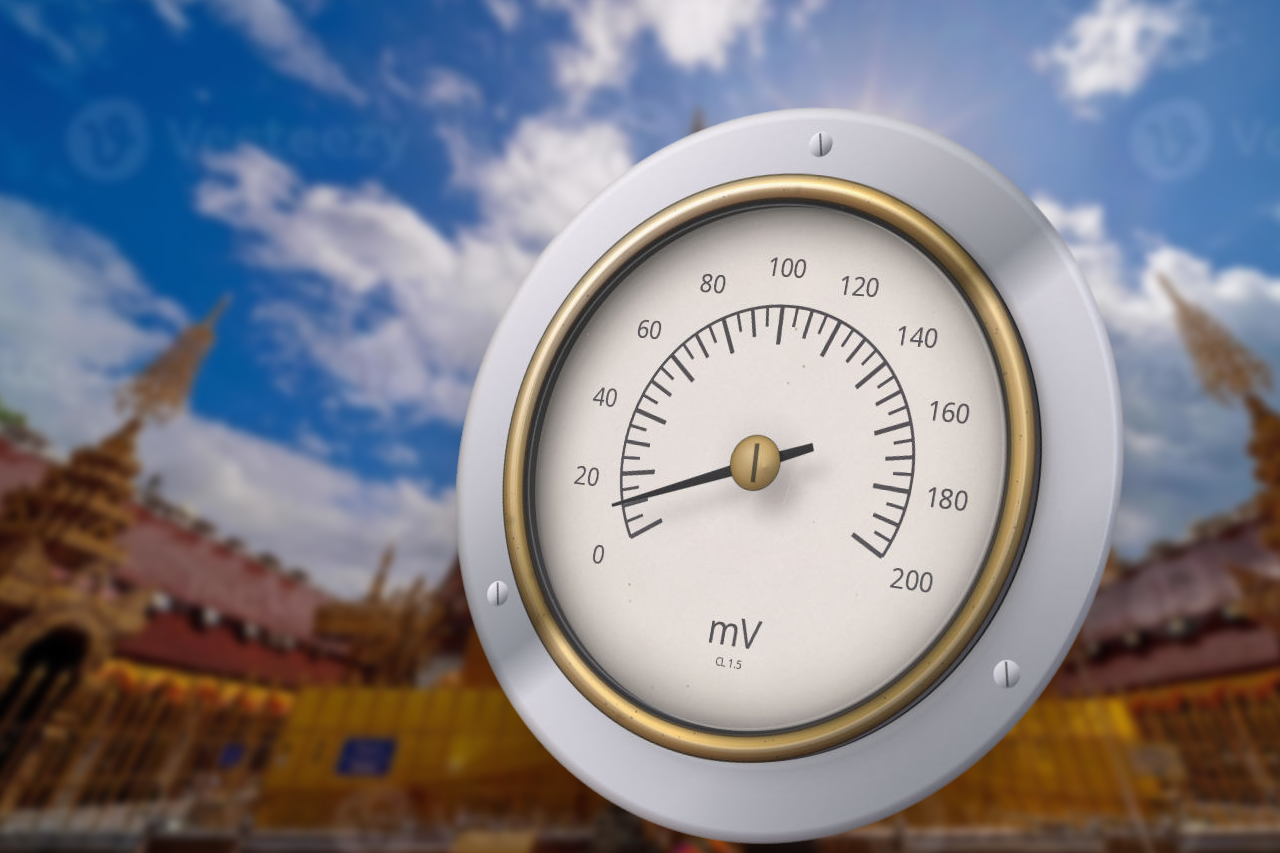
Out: value=10 unit=mV
